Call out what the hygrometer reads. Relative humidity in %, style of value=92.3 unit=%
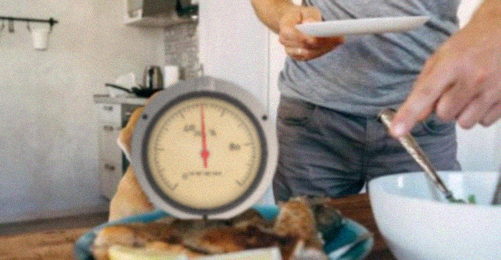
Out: value=50 unit=%
